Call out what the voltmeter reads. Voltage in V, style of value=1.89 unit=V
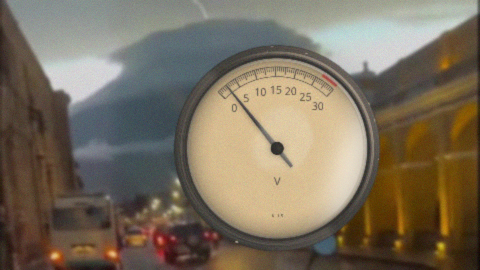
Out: value=2.5 unit=V
